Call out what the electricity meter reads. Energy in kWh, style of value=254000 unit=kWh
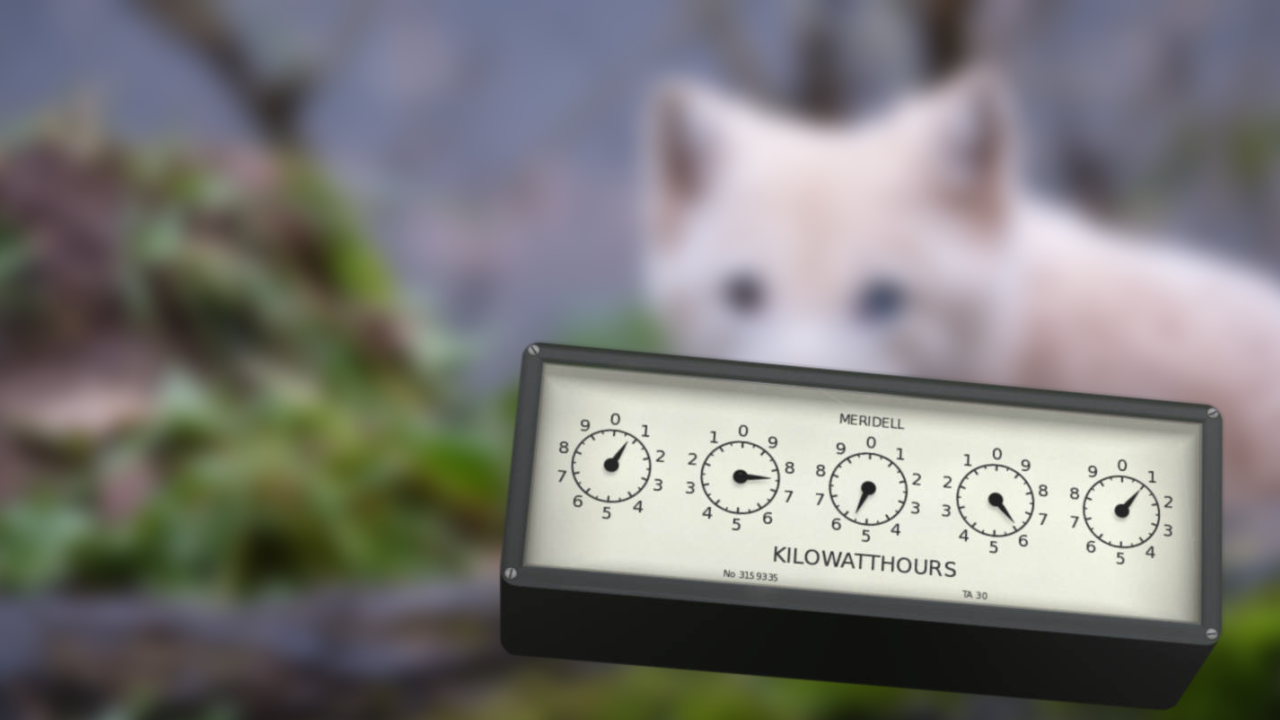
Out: value=7561 unit=kWh
